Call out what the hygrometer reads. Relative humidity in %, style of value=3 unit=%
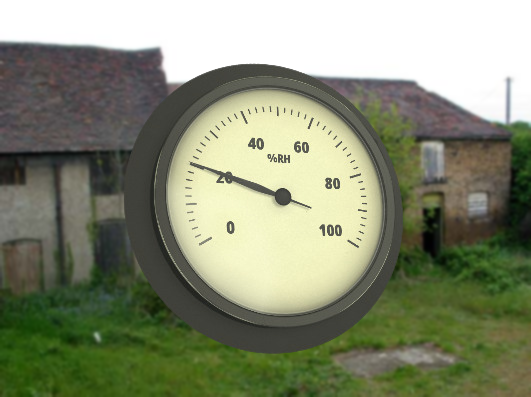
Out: value=20 unit=%
